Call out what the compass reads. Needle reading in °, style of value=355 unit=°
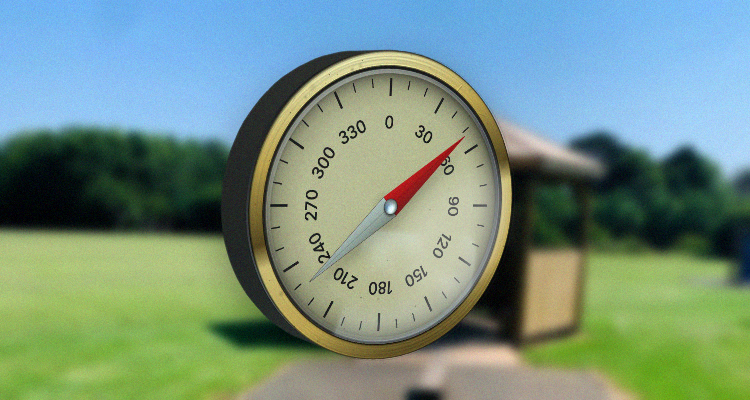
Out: value=50 unit=°
